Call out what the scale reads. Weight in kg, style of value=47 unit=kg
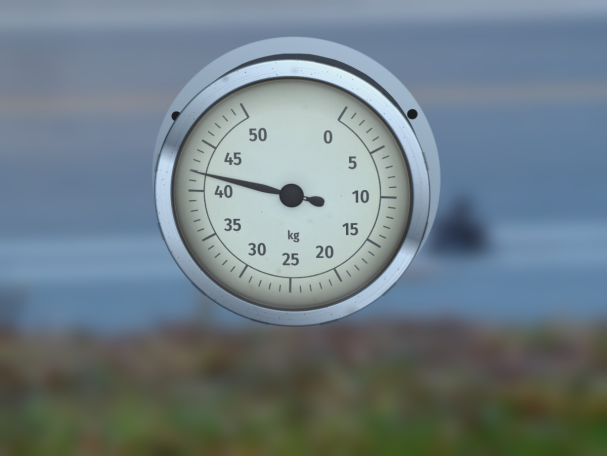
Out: value=42 unit=kg
